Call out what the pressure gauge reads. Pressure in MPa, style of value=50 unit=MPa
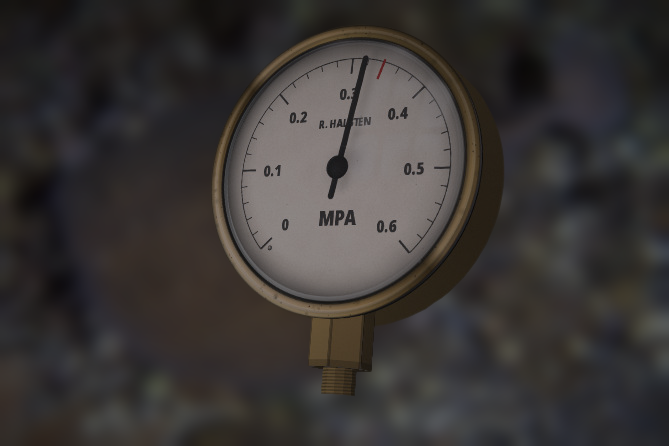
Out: value=0.32 unit=MPa
